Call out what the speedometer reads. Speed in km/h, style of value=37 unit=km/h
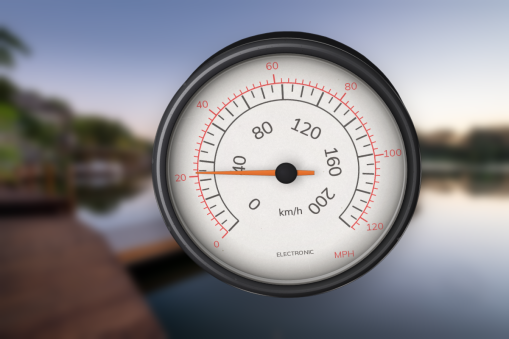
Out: value=35 unit=km/h
